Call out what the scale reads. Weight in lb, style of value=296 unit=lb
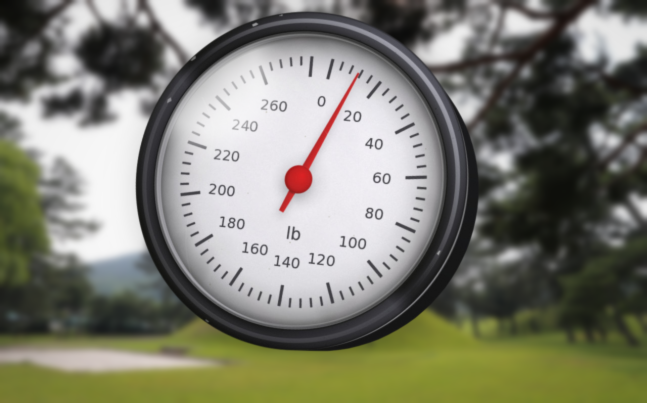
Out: value=12 unit=lb
